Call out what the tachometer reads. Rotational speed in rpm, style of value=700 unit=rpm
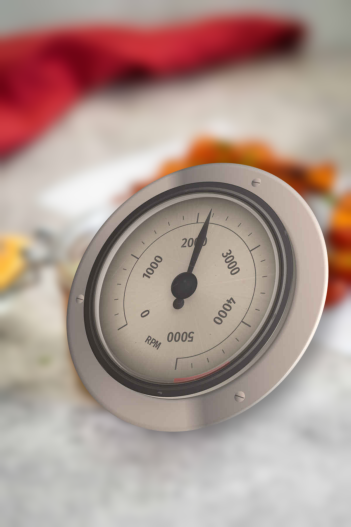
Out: value=2200 unit=rpm
